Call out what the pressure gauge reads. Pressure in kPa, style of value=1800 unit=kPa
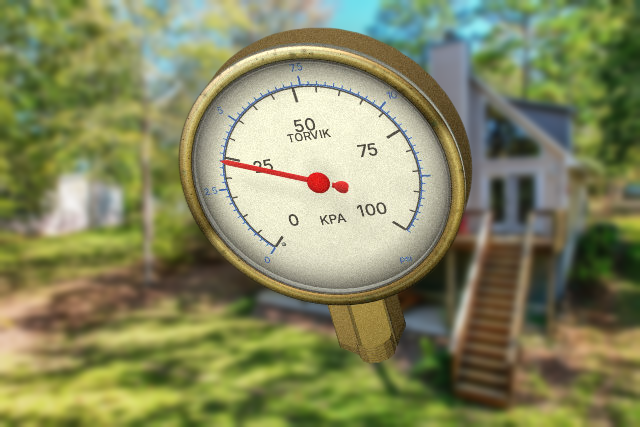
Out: value=25 unit=kPa
